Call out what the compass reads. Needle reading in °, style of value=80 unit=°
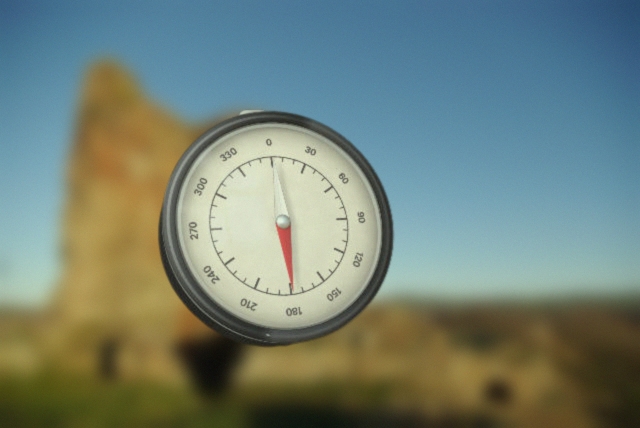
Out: value=180 unit=°
